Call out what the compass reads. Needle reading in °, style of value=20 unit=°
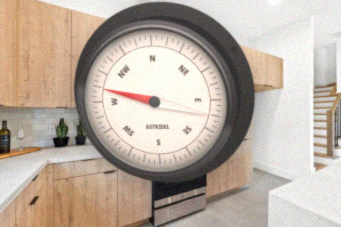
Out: value=285 unit=°
